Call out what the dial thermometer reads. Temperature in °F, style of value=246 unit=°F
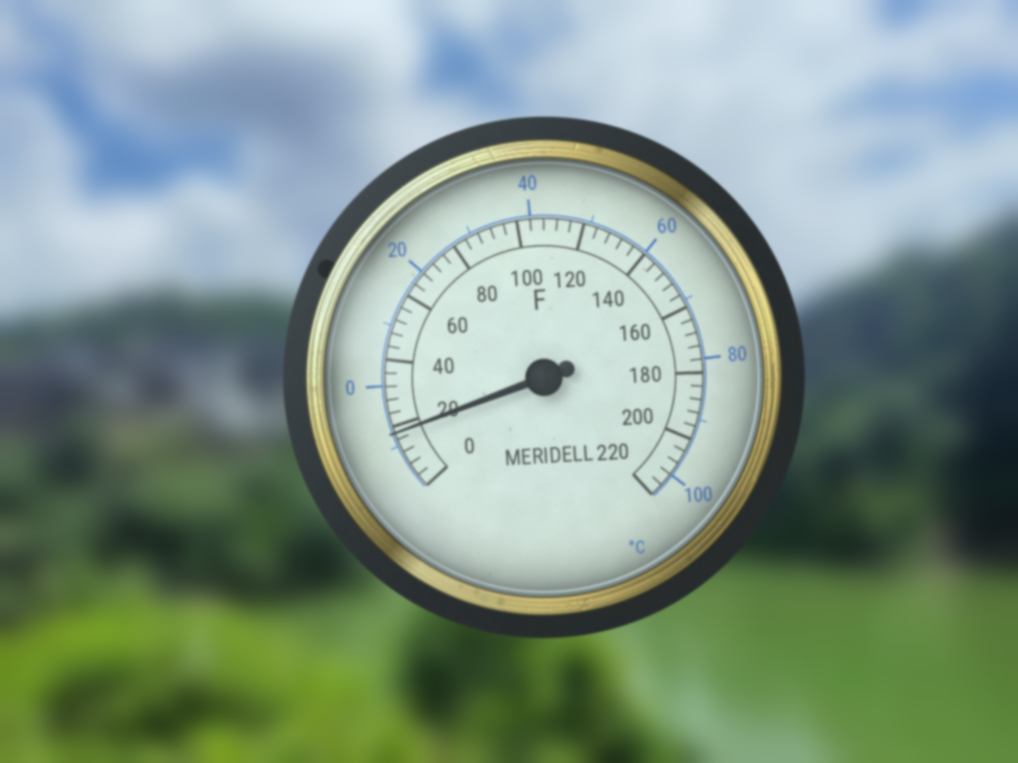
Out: value=18 unit=°F
